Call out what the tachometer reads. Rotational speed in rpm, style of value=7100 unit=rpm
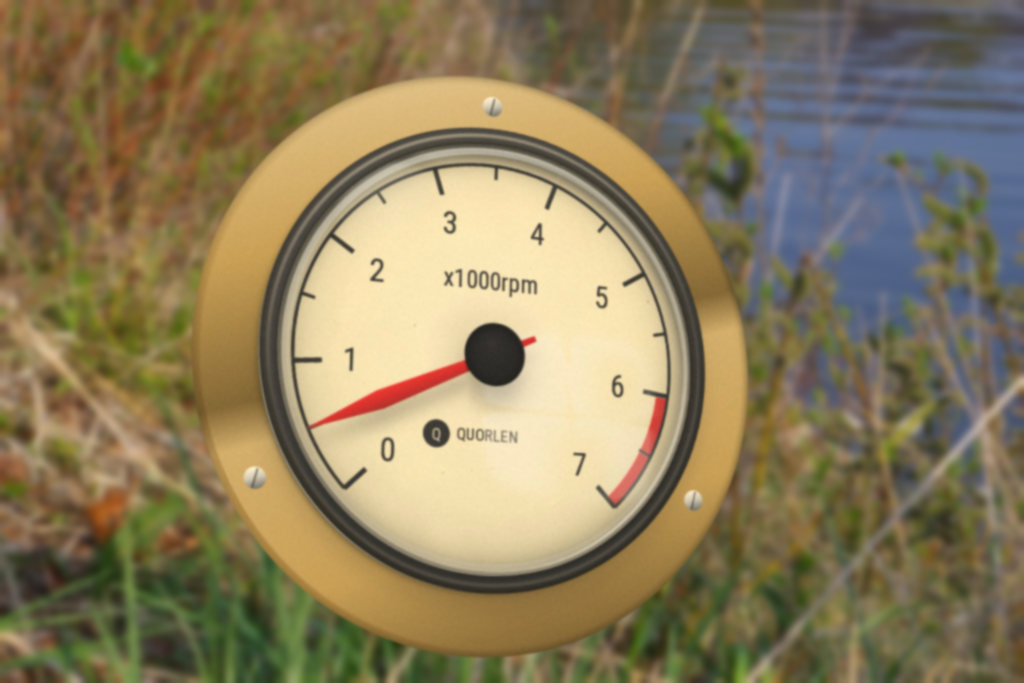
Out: value=500 unit=rpm
